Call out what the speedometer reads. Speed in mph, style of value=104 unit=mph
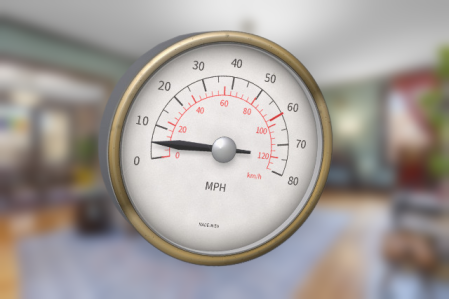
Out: value=5 unit=mph
